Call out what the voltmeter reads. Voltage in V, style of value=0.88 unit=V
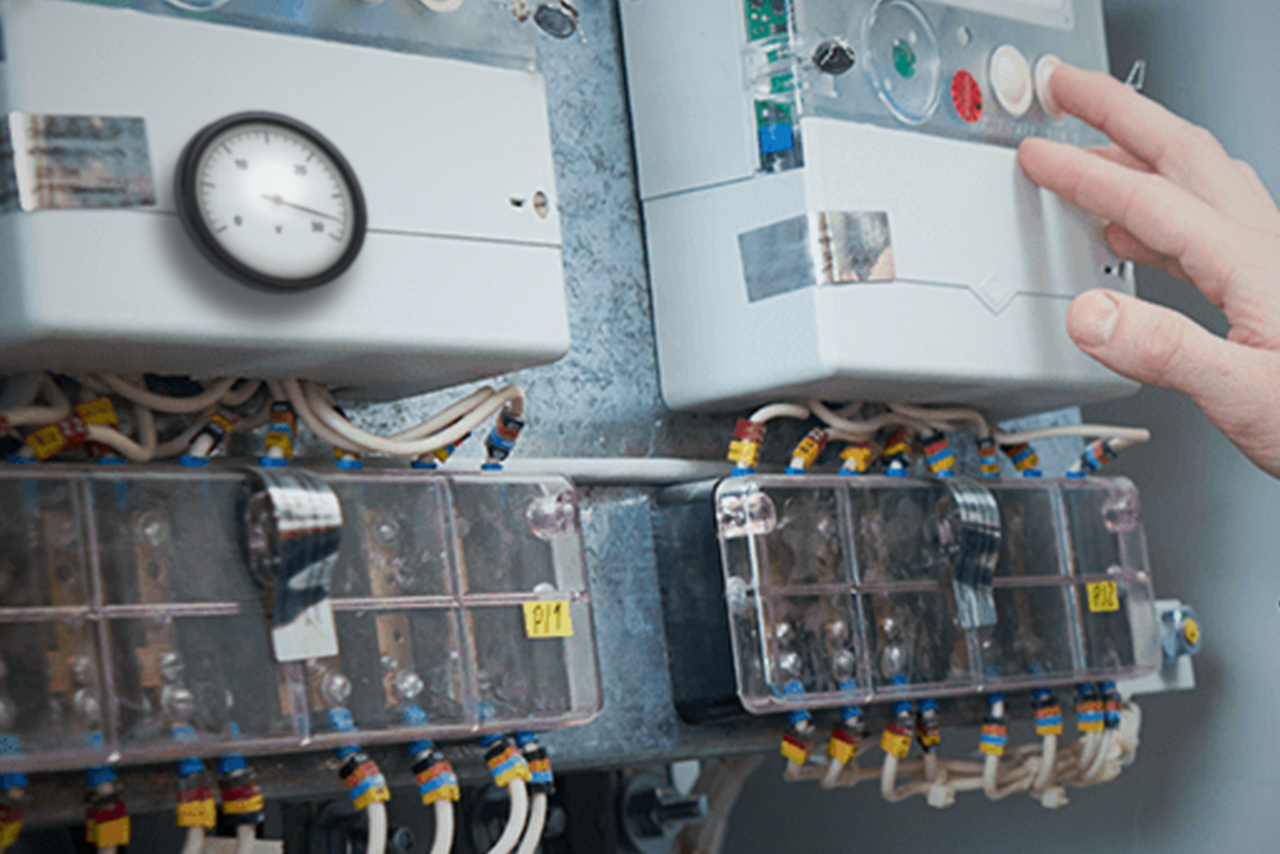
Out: value=28 unit=V
